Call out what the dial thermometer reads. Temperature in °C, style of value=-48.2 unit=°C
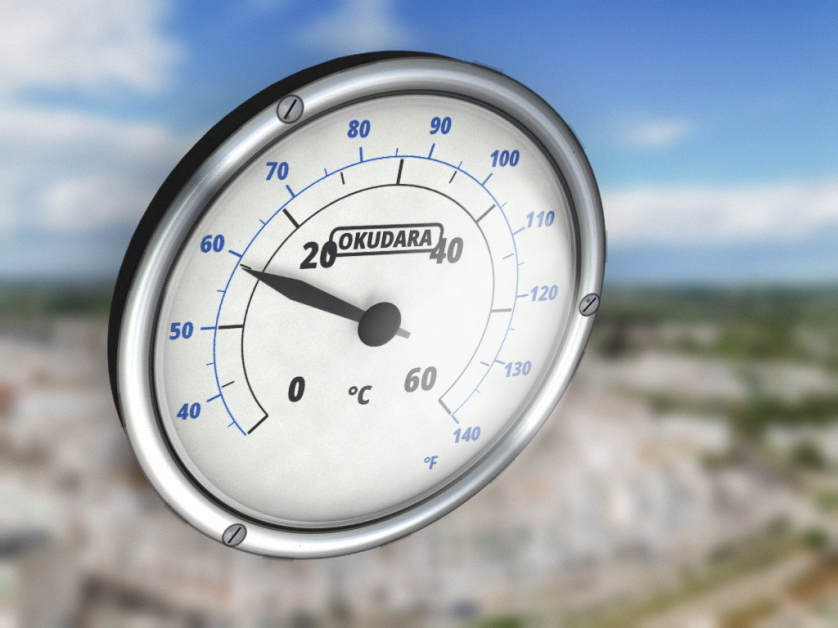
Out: value=15 unit=°C
